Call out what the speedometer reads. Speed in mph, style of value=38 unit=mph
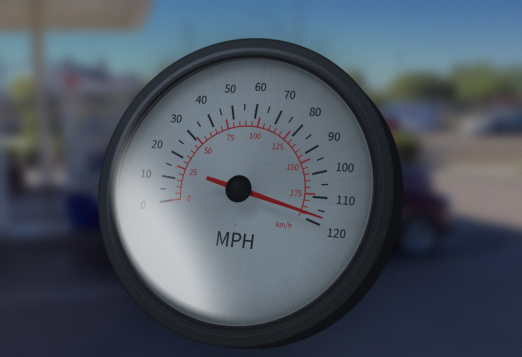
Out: value=117.5 unit=mph
